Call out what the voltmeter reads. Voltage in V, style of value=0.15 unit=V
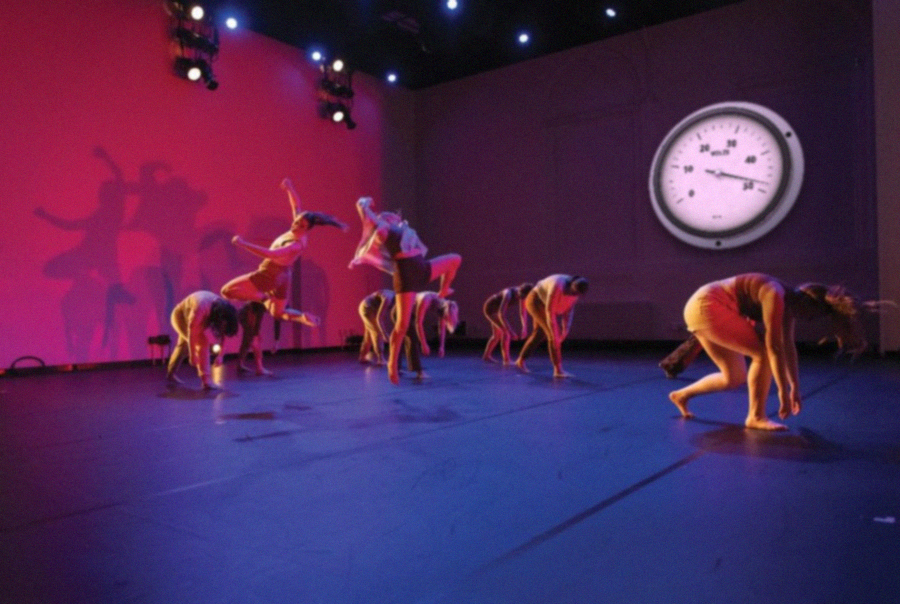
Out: value=48 unit=V
